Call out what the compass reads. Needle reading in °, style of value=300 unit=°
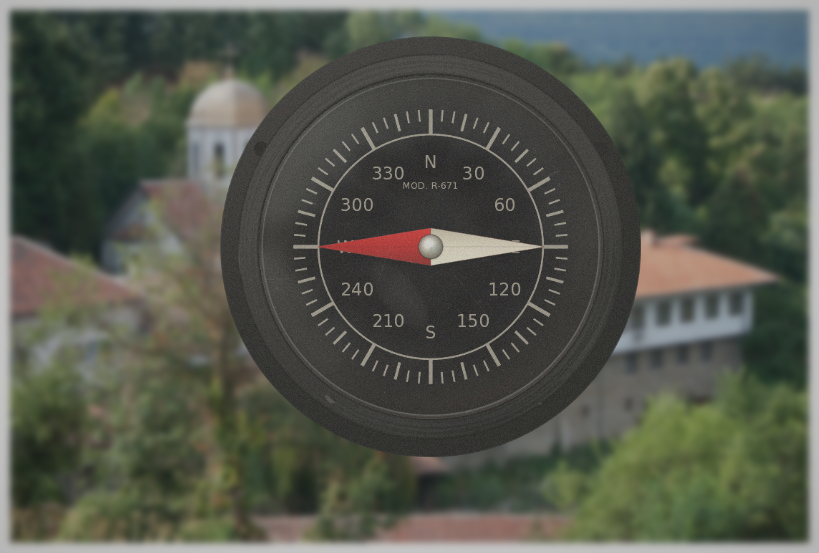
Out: value=270 unit=°
